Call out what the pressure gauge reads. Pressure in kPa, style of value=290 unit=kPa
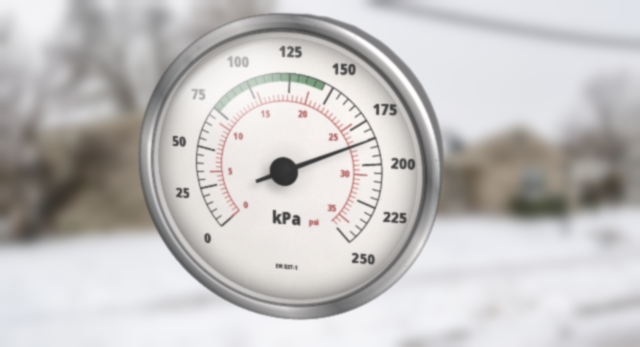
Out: value=185 unit=kPa
